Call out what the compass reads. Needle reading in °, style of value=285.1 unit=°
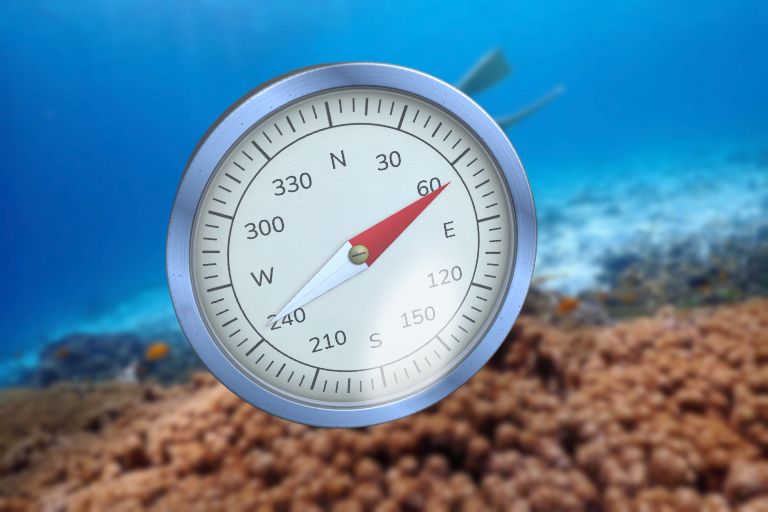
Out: value=65 unit=°
